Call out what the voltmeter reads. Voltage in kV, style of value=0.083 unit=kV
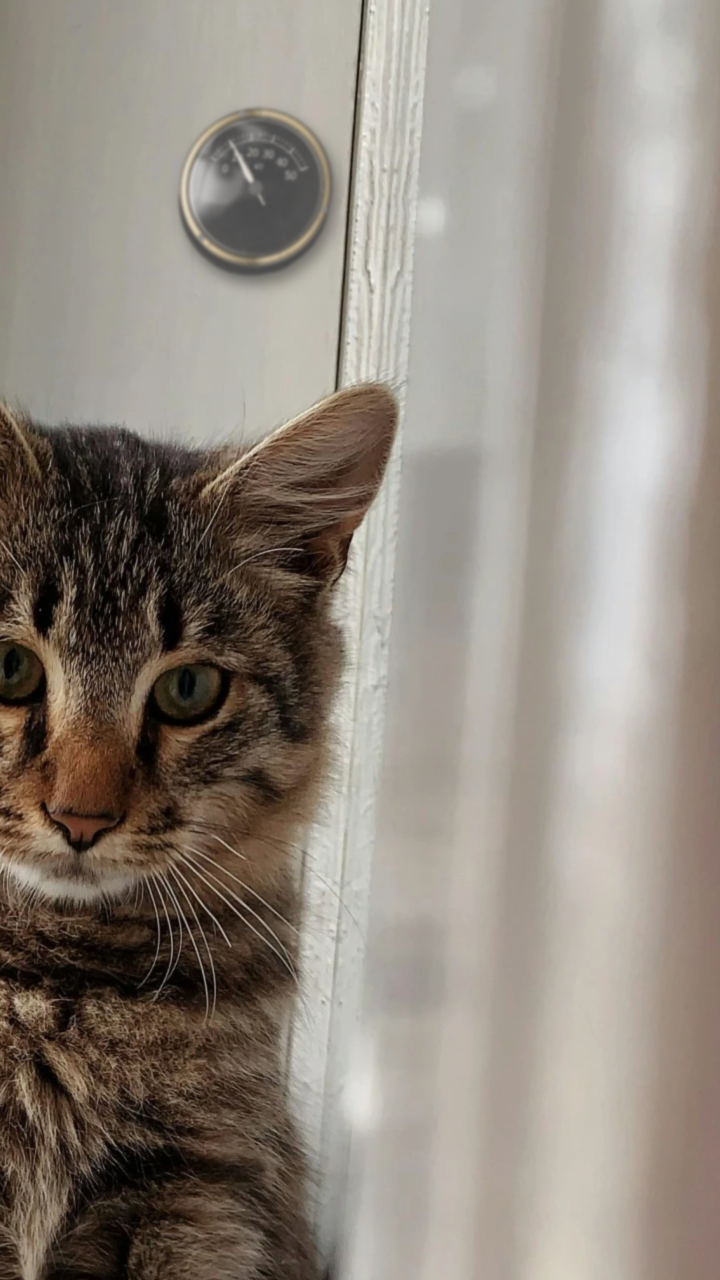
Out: value=10 unit=kV
